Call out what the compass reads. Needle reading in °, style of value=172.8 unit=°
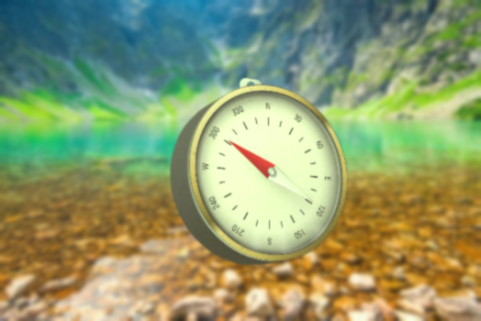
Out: value=300 unit=°
